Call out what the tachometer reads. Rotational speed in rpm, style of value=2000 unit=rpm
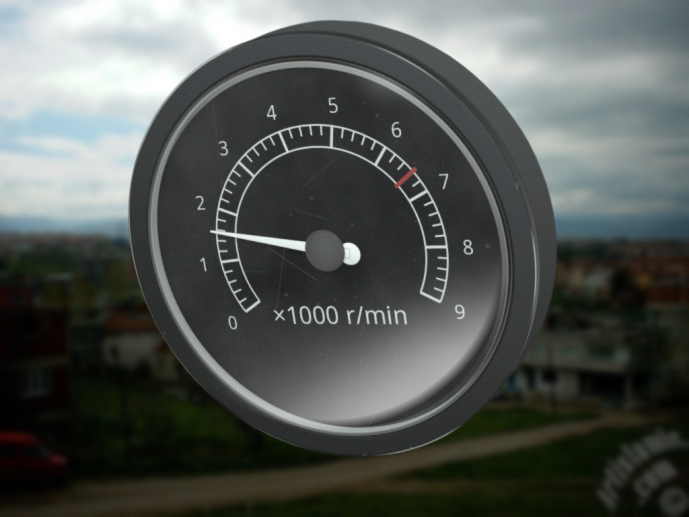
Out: value=1600 unit=rpm
